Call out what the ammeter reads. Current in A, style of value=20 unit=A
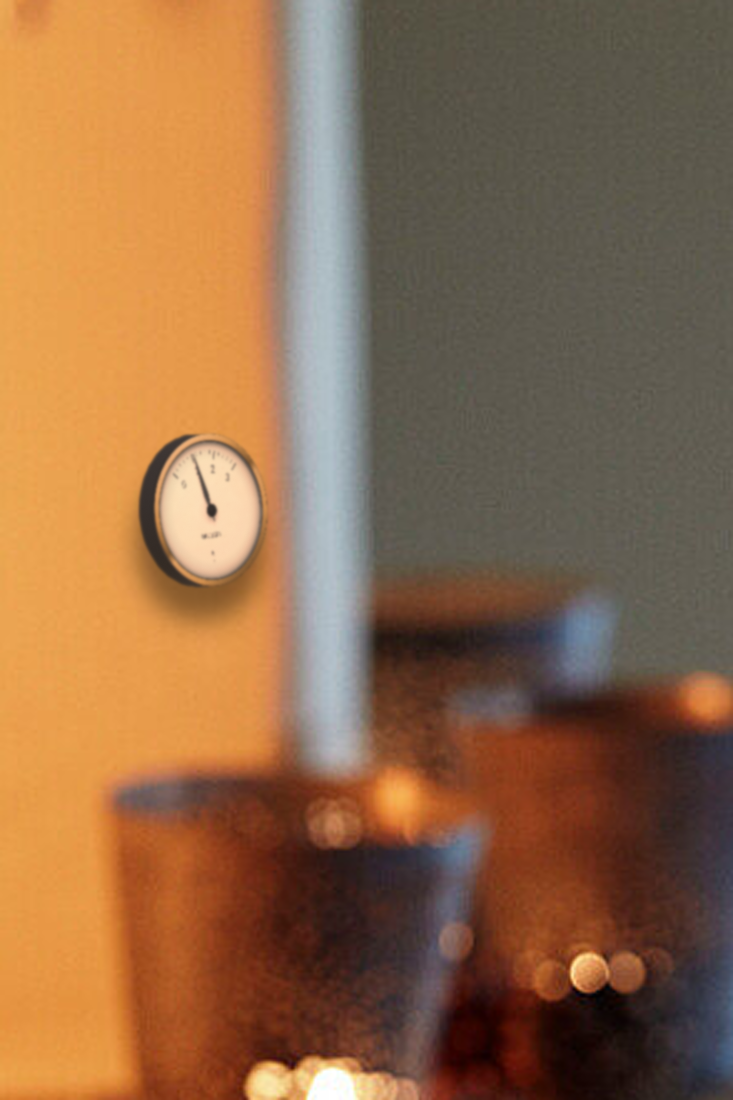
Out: value=1 unit=A
